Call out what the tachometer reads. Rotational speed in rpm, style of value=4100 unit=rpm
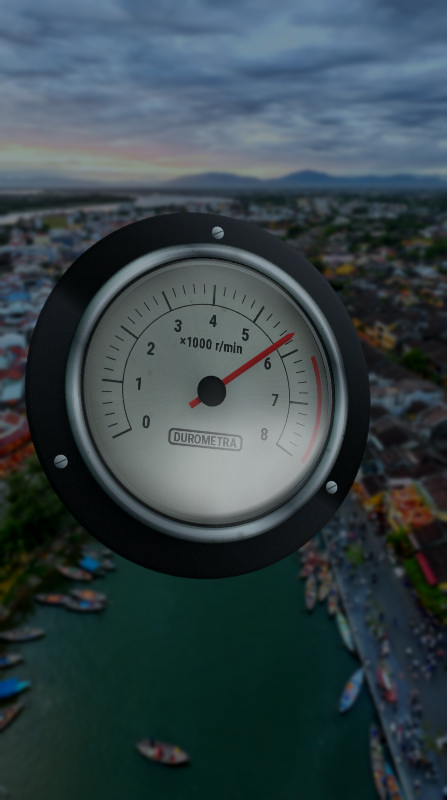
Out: value=5700 unit=rpm
